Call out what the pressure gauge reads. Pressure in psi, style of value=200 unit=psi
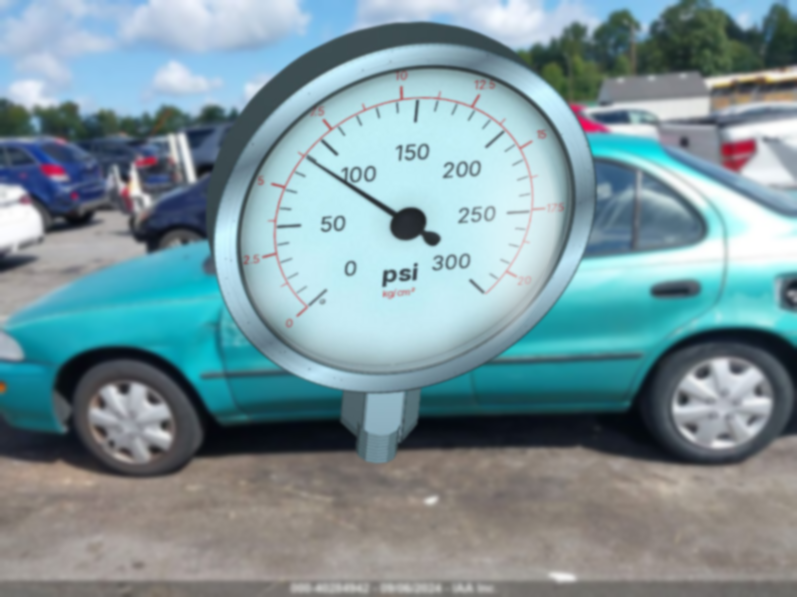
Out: value=90 unit=psi
